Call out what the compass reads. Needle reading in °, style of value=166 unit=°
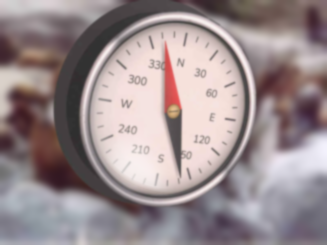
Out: value=340 unit=°
